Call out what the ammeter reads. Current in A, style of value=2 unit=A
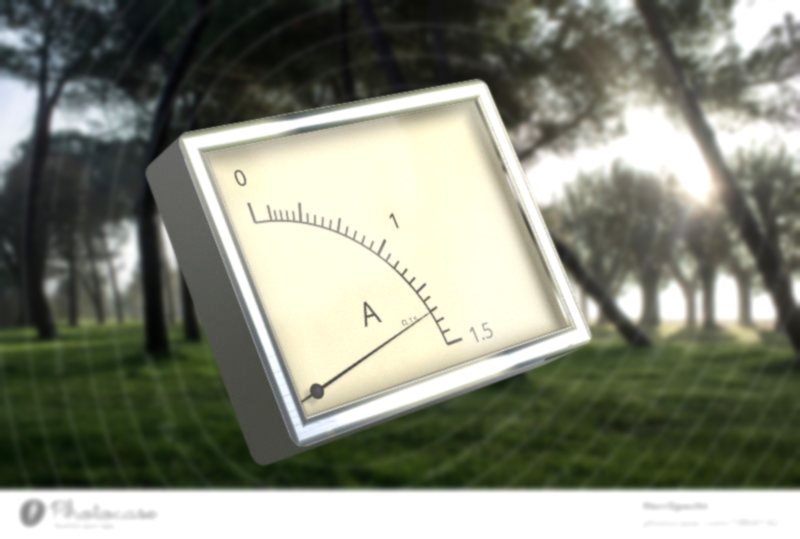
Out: value=1.35 unit=A
